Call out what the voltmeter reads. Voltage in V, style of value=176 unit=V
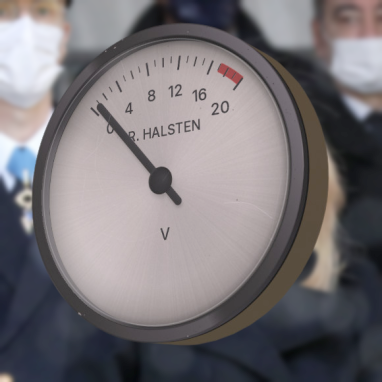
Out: value=1 unit=V
